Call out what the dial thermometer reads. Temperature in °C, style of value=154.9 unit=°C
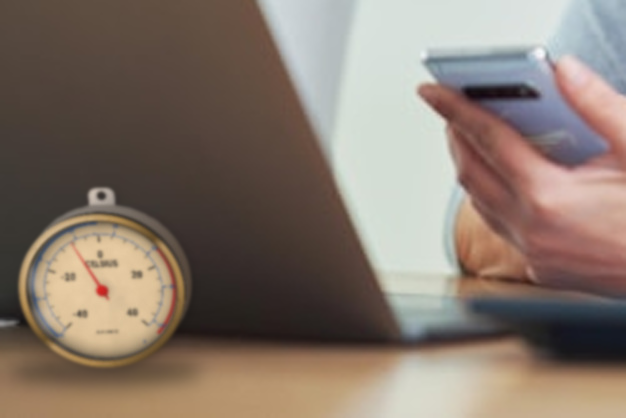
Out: value=-8 unit=°C
